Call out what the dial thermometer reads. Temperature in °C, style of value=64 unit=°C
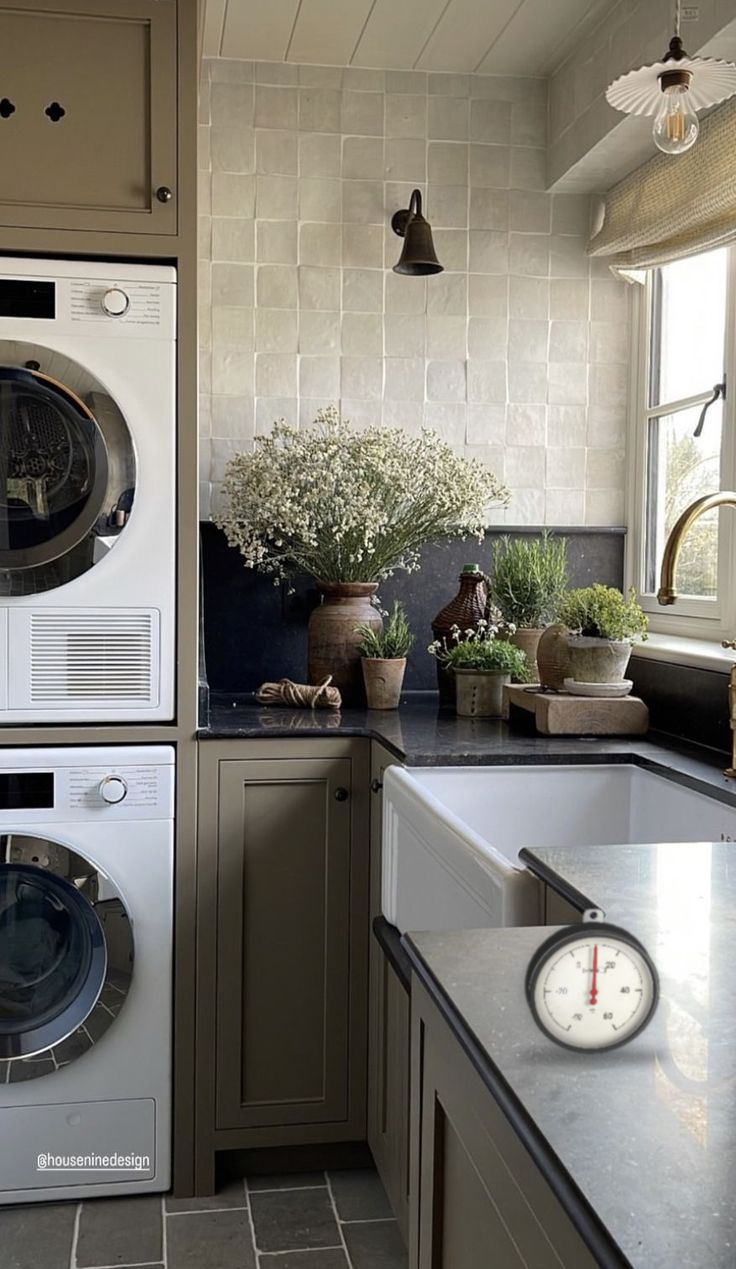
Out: value=10 unit=°C
